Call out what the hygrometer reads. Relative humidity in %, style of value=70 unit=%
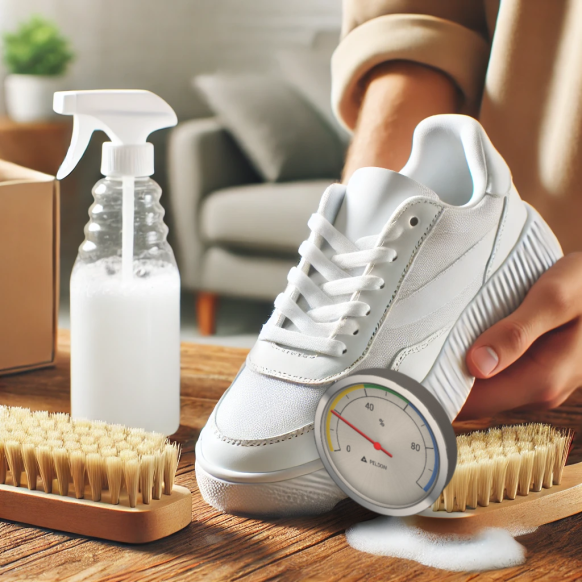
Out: value=20 unit=%
